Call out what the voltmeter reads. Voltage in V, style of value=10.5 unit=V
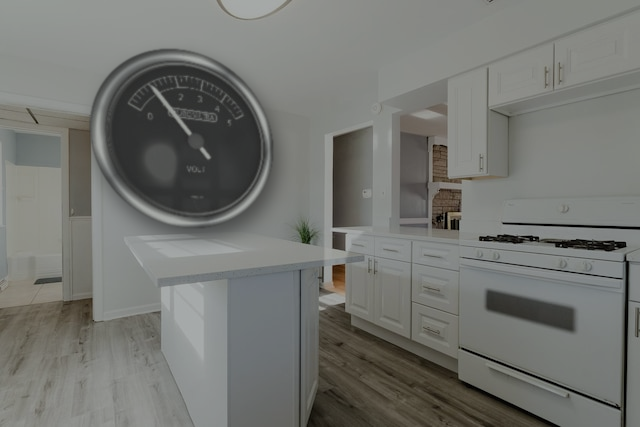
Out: value=1 unit=V
